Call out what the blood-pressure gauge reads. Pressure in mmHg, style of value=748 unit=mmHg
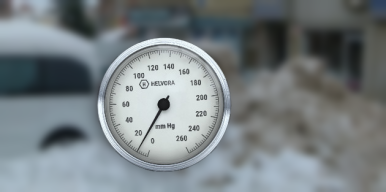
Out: value=10 unit=mmHg
